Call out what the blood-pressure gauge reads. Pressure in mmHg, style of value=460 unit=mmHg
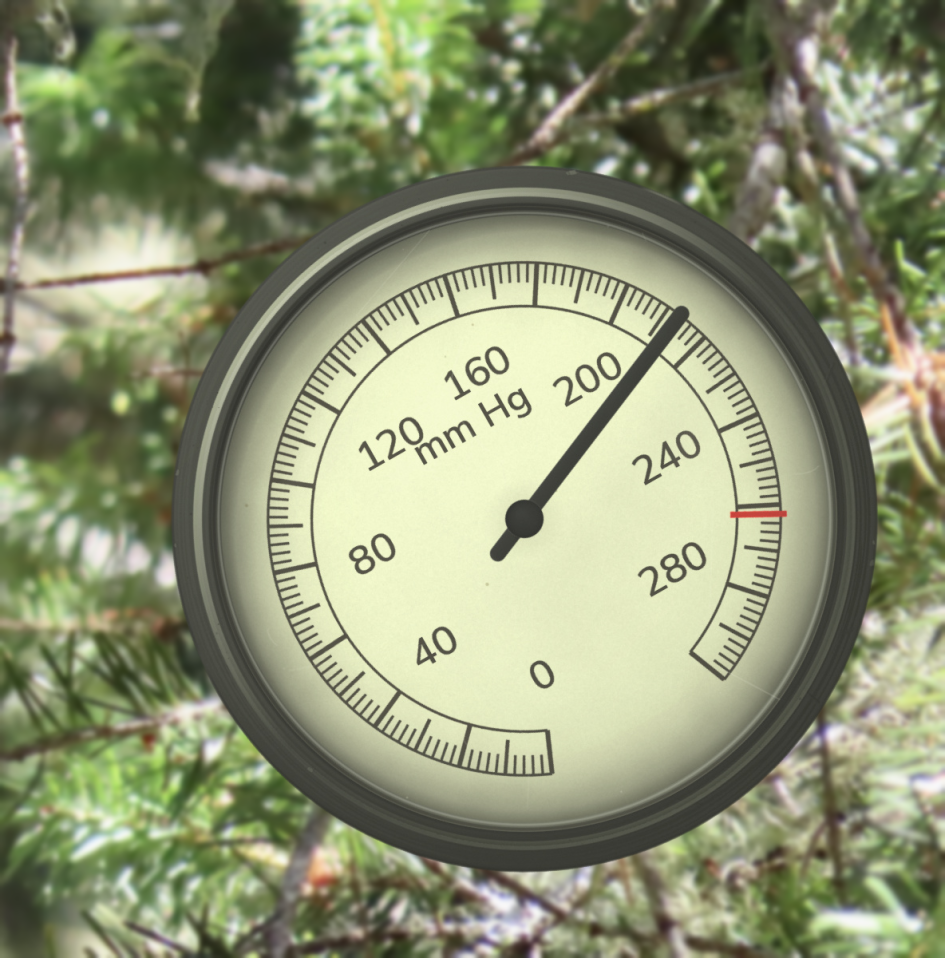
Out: value=213 unit=mmHg
